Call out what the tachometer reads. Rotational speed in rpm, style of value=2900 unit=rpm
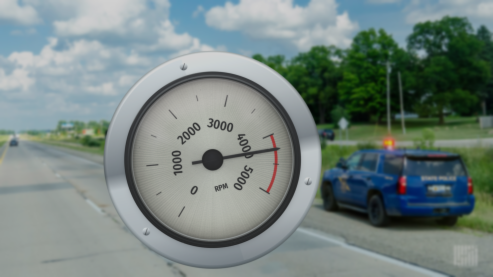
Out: value=4250 unit=rpm
